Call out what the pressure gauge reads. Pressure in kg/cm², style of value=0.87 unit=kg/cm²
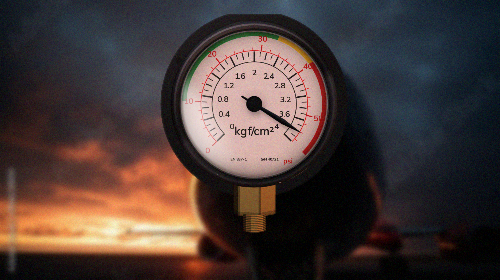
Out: value=3.8 unit=kg/cm²
